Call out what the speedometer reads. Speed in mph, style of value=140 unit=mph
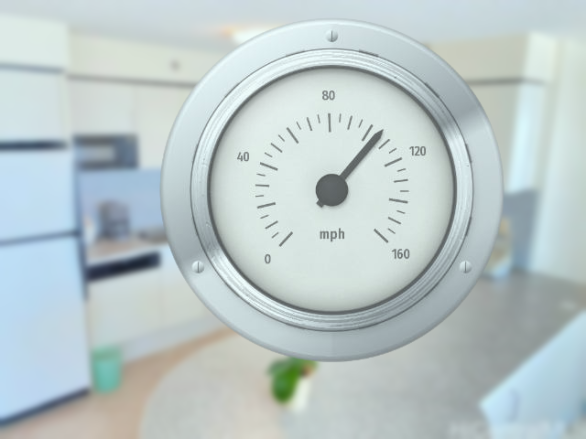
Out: value=105 unit=mph
